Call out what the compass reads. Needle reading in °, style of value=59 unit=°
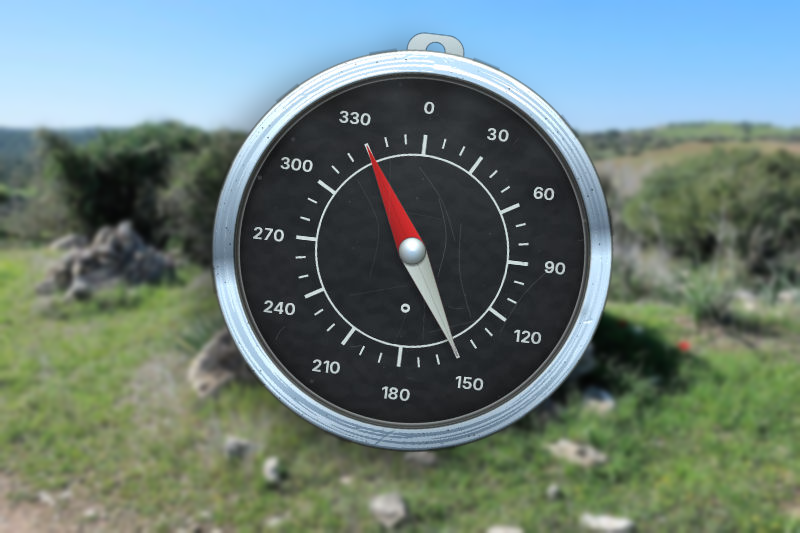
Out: value=330 unit=°
